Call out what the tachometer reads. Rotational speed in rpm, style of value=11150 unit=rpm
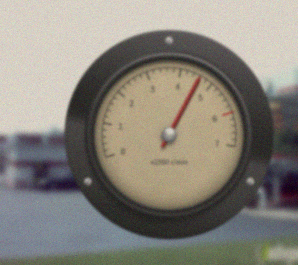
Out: value=4600 unit=rpm
